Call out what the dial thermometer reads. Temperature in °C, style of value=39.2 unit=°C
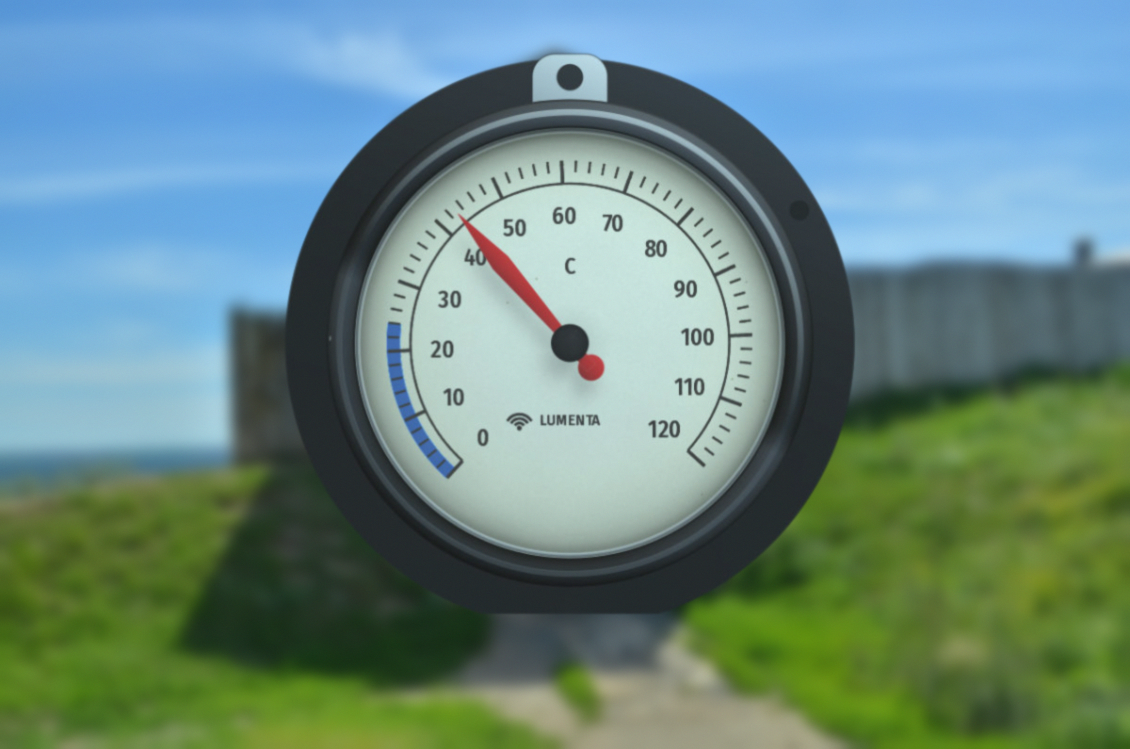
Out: value=43 unit=°C
